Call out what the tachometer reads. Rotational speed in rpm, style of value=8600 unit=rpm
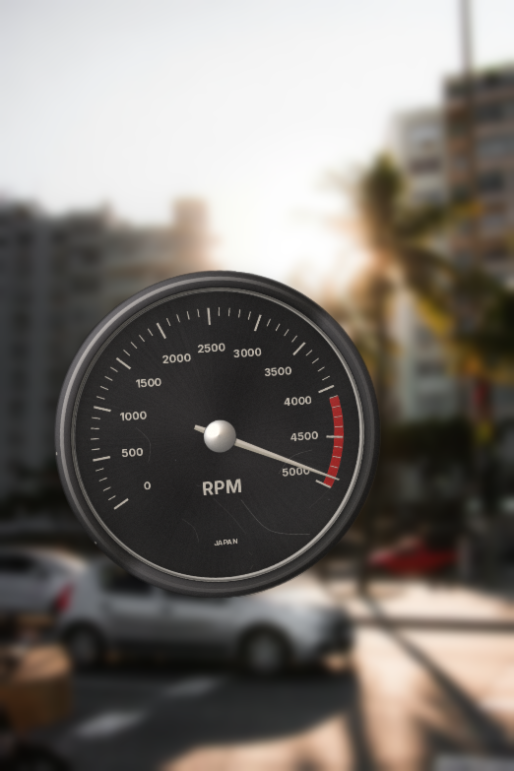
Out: value=4900 unit=rpm
